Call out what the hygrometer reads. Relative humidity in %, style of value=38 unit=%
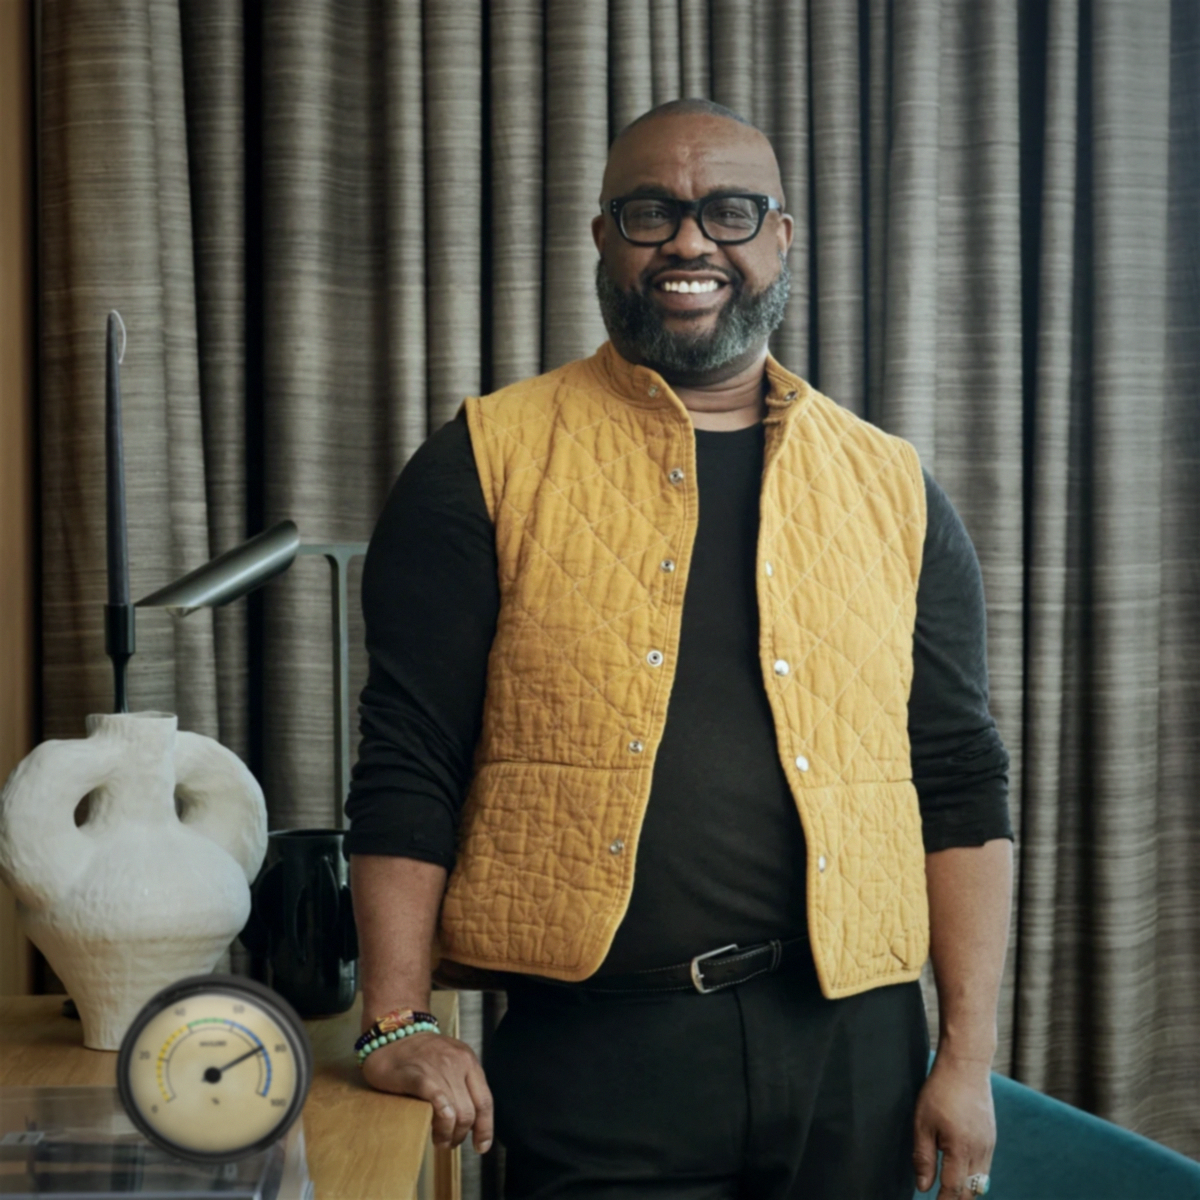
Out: value=76 unit=%
